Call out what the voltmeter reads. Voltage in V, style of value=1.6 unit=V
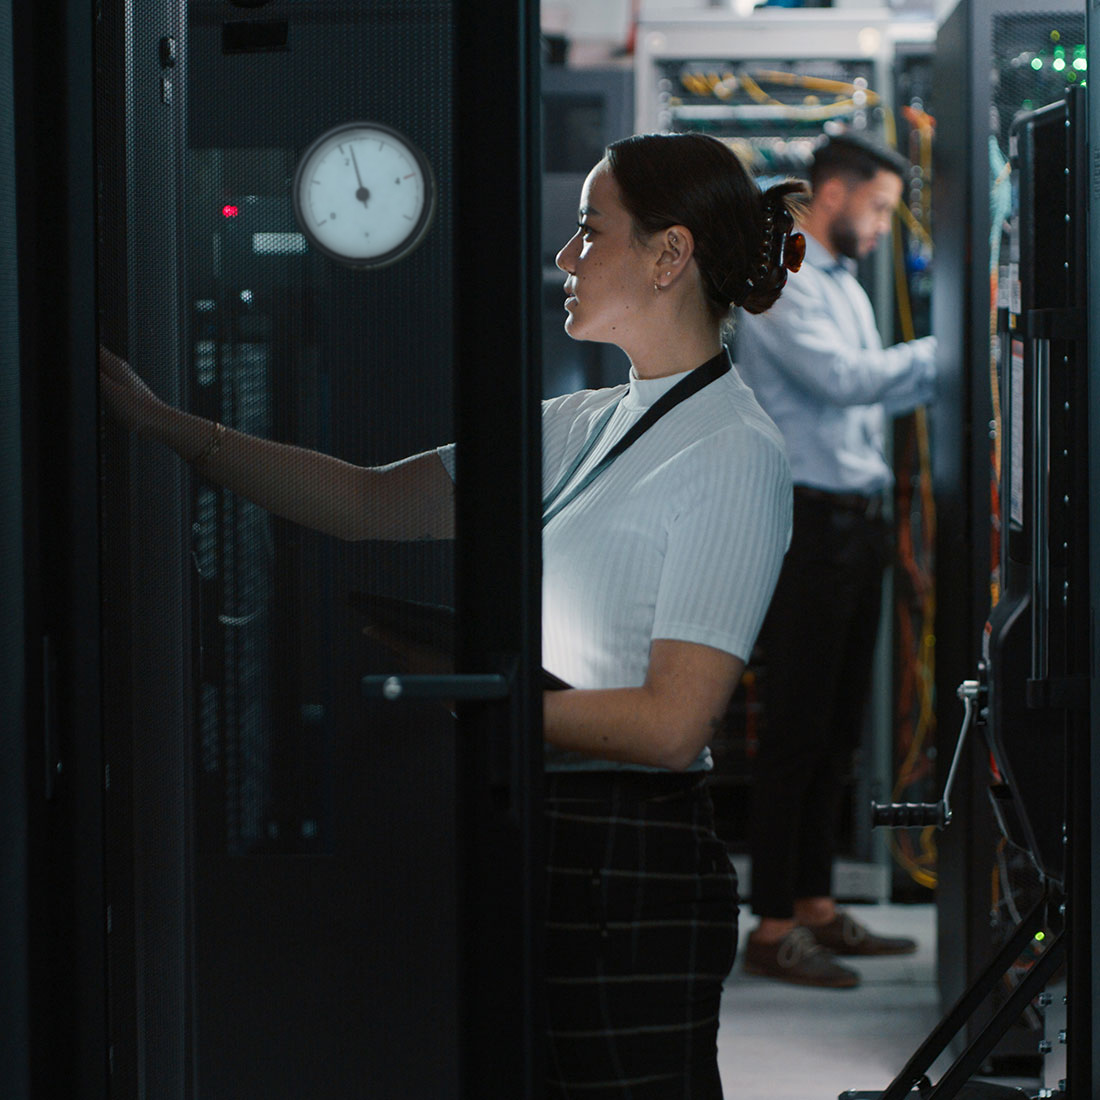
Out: value=2.25 unit=V
